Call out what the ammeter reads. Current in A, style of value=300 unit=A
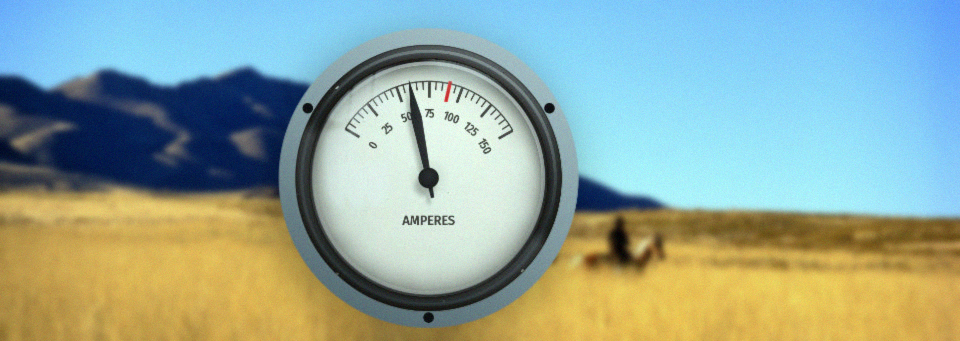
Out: value=60 unit=A
